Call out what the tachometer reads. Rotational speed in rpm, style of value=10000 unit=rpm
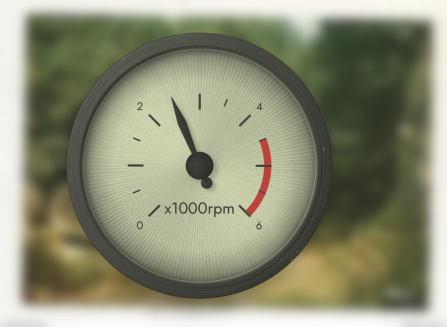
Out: value=2500 unit=rpm
